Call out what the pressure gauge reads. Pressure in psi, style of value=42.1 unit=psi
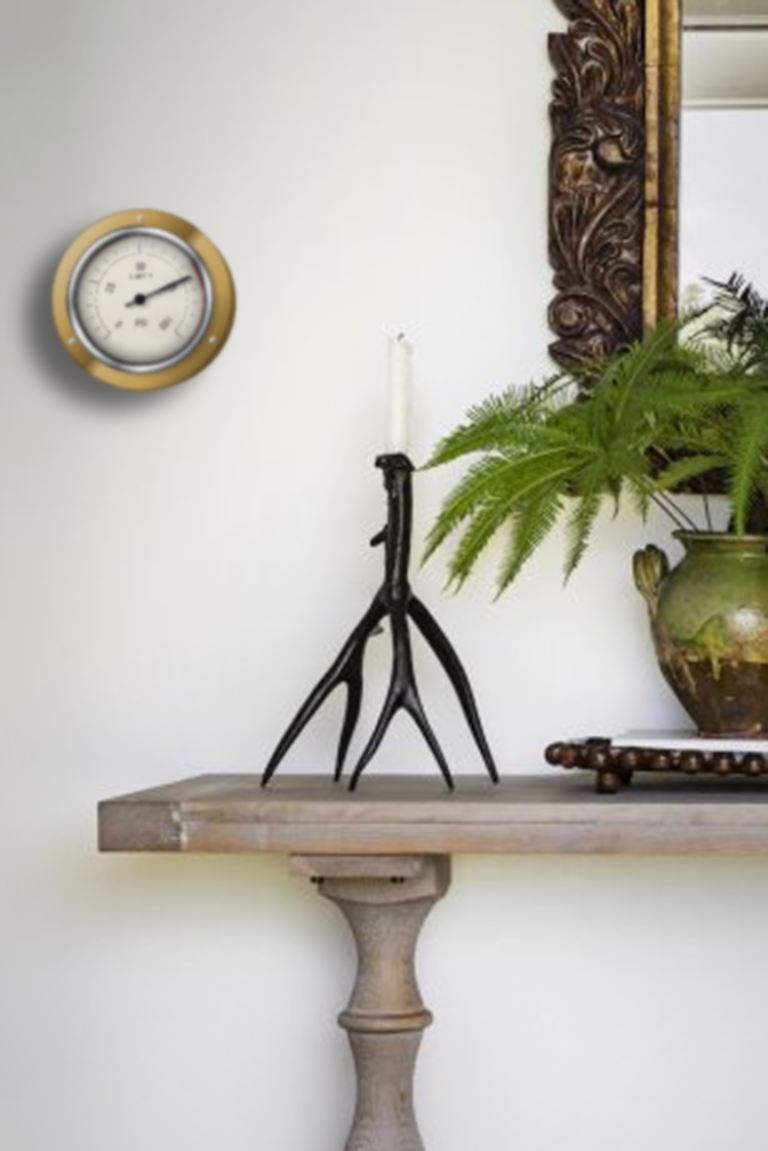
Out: value=75 unit=psi
